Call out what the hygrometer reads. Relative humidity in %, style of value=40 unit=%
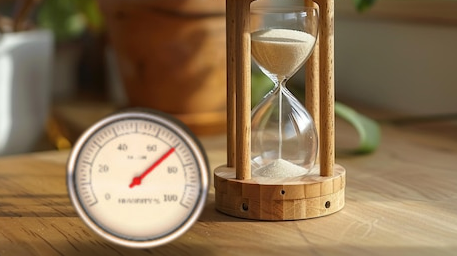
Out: value=70 unit=%
